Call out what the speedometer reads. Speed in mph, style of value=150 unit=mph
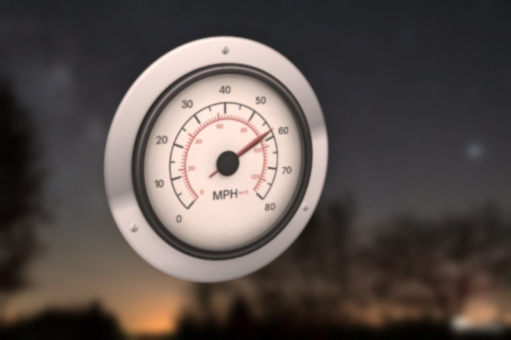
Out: value=57.5 unit=mph
